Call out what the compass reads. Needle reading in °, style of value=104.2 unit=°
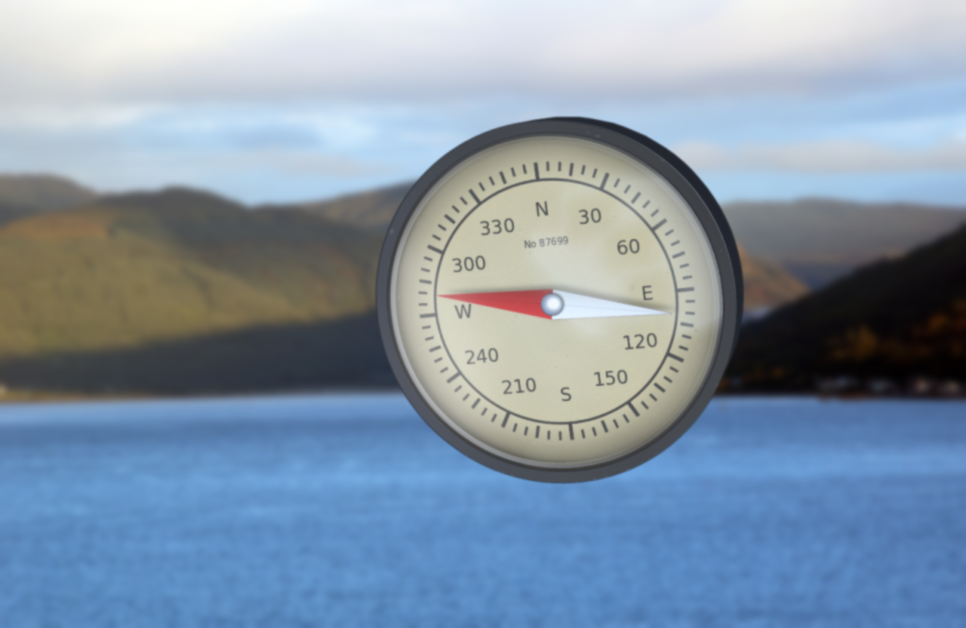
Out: value=280 unit=°
